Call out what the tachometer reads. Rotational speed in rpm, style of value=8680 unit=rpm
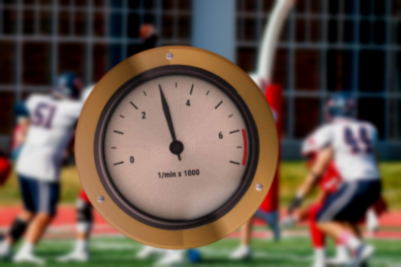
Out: value=3000 unit=rpm
